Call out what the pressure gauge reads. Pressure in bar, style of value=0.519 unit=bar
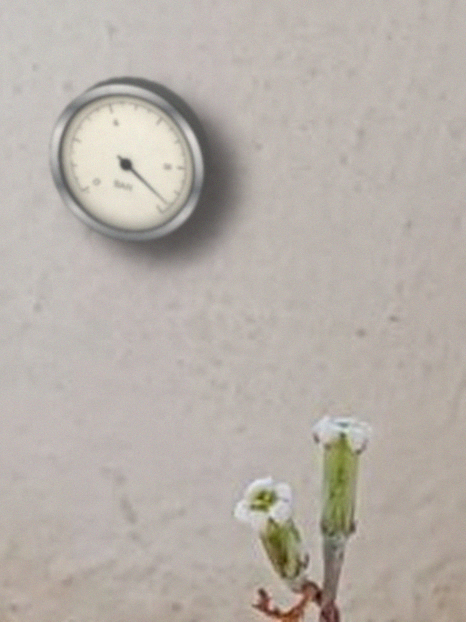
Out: value=9.5 unit=bar
